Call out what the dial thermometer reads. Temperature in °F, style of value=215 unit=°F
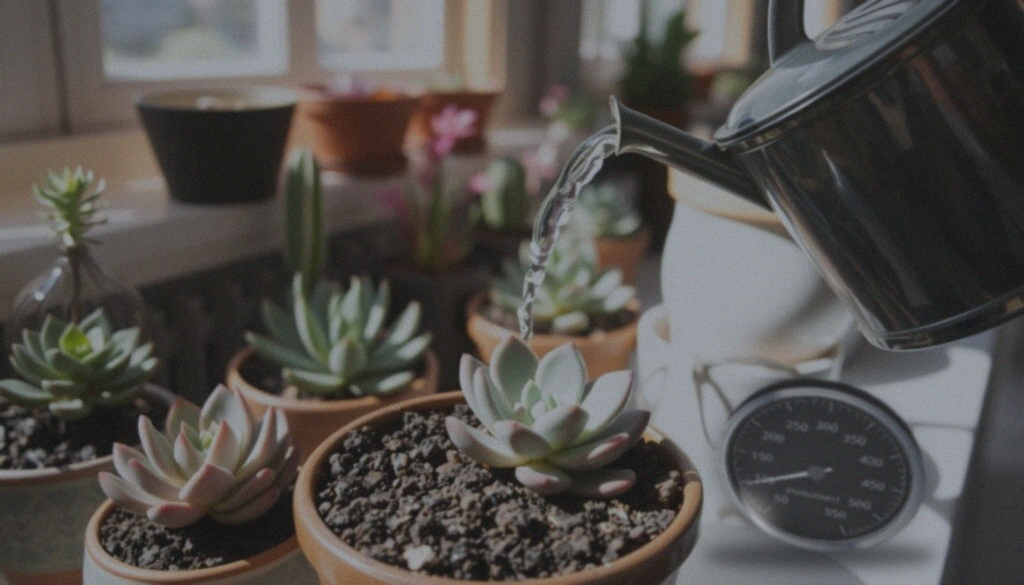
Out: value=100 unit=°F
